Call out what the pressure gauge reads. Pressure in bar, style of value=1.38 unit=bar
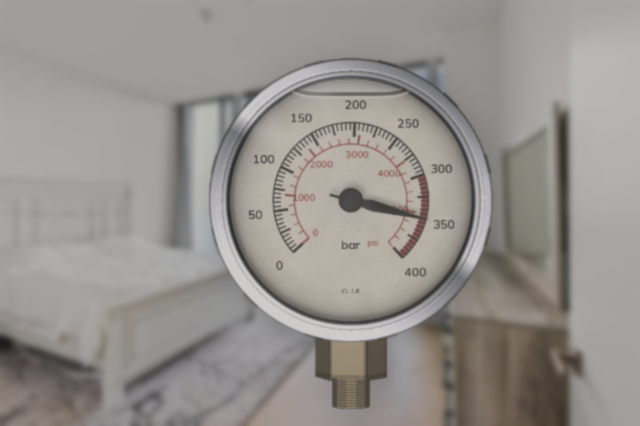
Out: value=350 unit=bar
